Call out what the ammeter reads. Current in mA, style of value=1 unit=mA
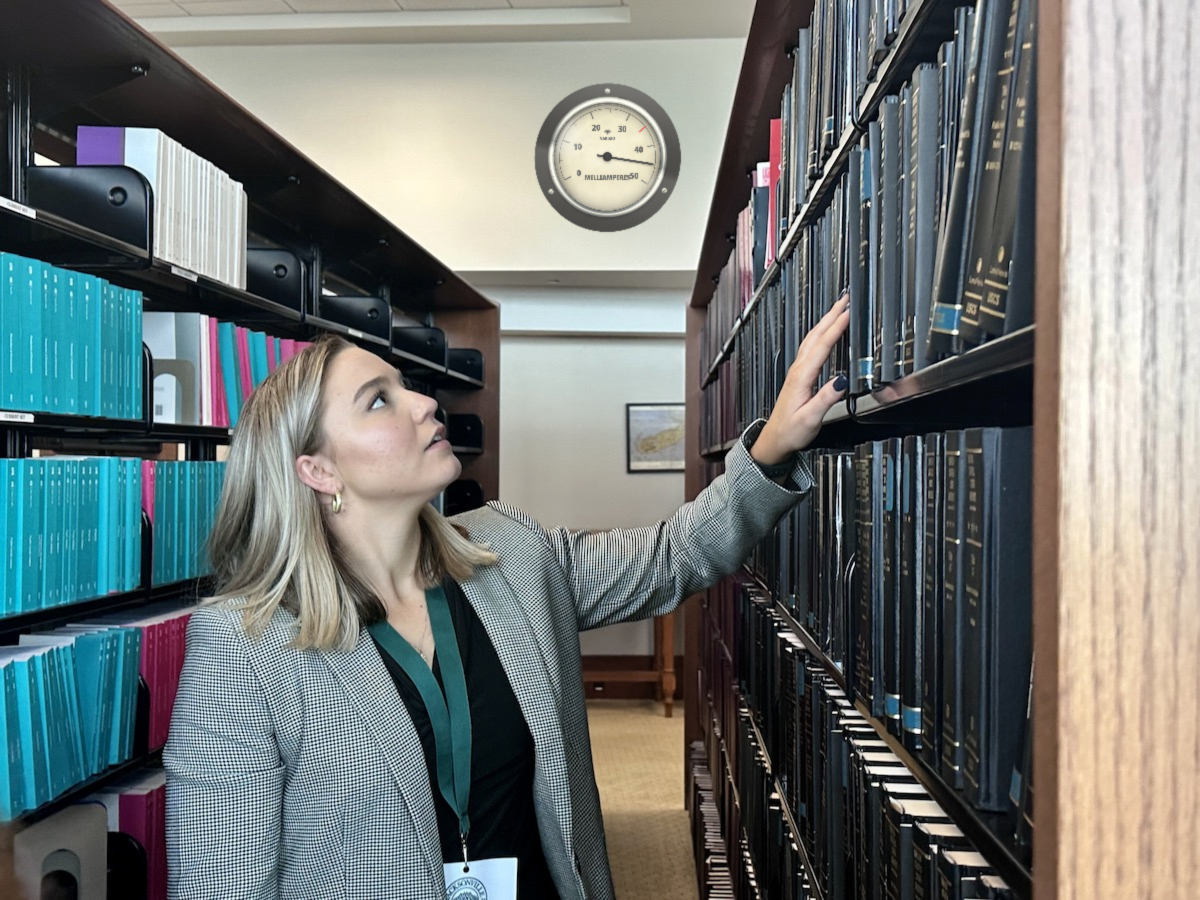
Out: value=45 unit=mA
